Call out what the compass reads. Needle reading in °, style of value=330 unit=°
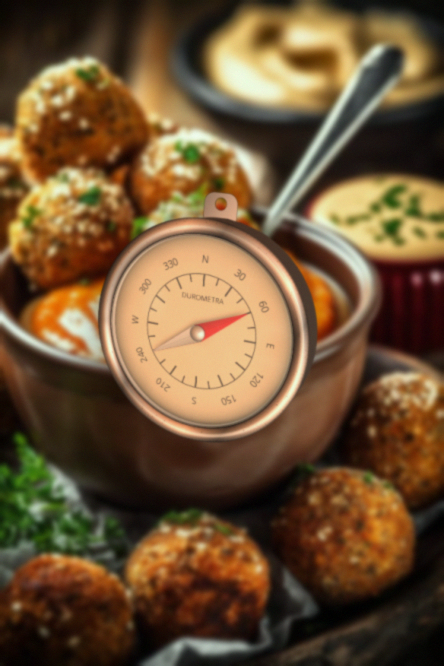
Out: value=60 unit=°
